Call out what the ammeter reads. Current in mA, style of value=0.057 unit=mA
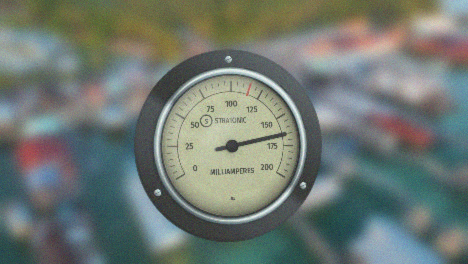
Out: value=165 unit=mA
